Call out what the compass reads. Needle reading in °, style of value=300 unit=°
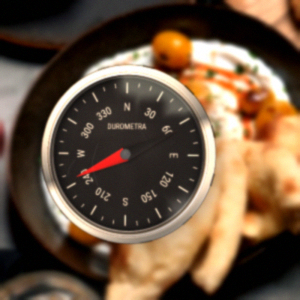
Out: value=245 unit=°
